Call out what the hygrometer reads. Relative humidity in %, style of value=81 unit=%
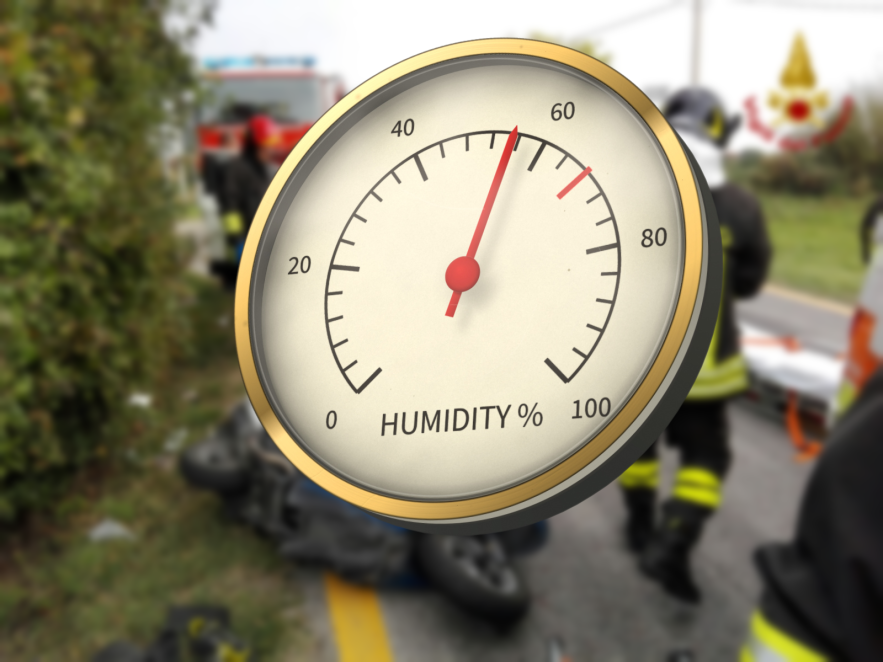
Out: value=56 unit=%
